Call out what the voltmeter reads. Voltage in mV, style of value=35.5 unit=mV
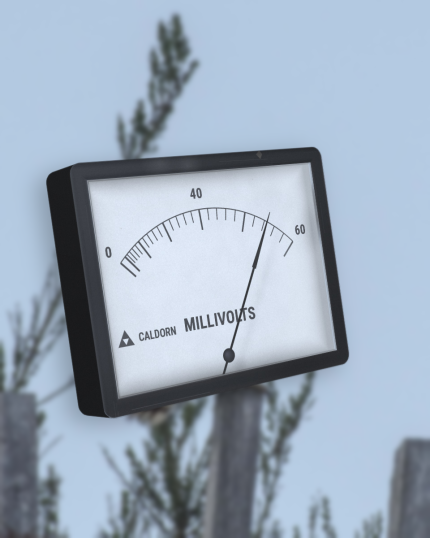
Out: value=54 unit=mV
